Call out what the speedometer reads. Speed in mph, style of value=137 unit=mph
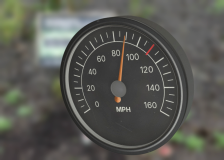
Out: value=90 unit=mph
